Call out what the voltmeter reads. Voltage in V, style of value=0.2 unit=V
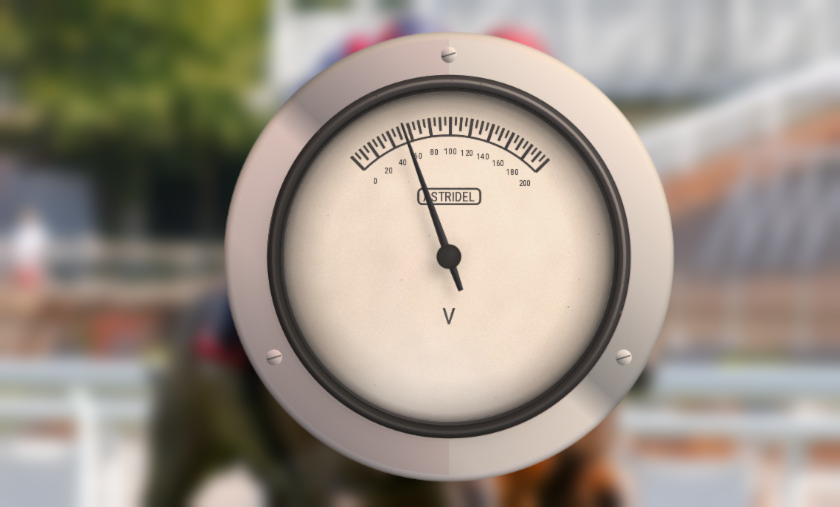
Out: value=55 unit=V
